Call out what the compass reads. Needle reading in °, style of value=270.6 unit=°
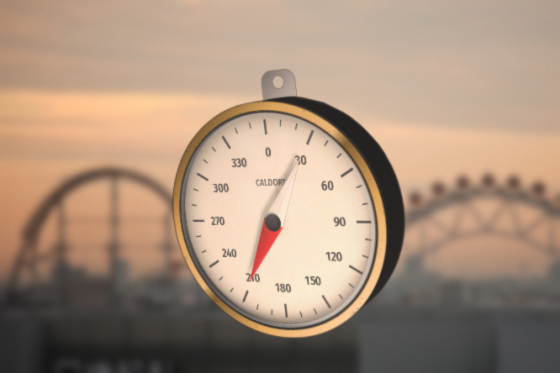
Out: value=210 unit=°
